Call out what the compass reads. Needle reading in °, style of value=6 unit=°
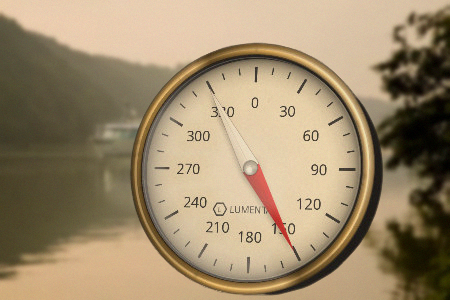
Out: value=150 unit=°
